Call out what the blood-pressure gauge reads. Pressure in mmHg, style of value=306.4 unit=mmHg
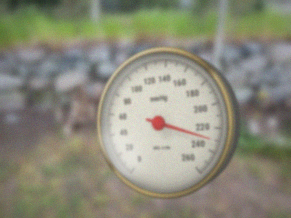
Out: value=230 unit=mmHg
